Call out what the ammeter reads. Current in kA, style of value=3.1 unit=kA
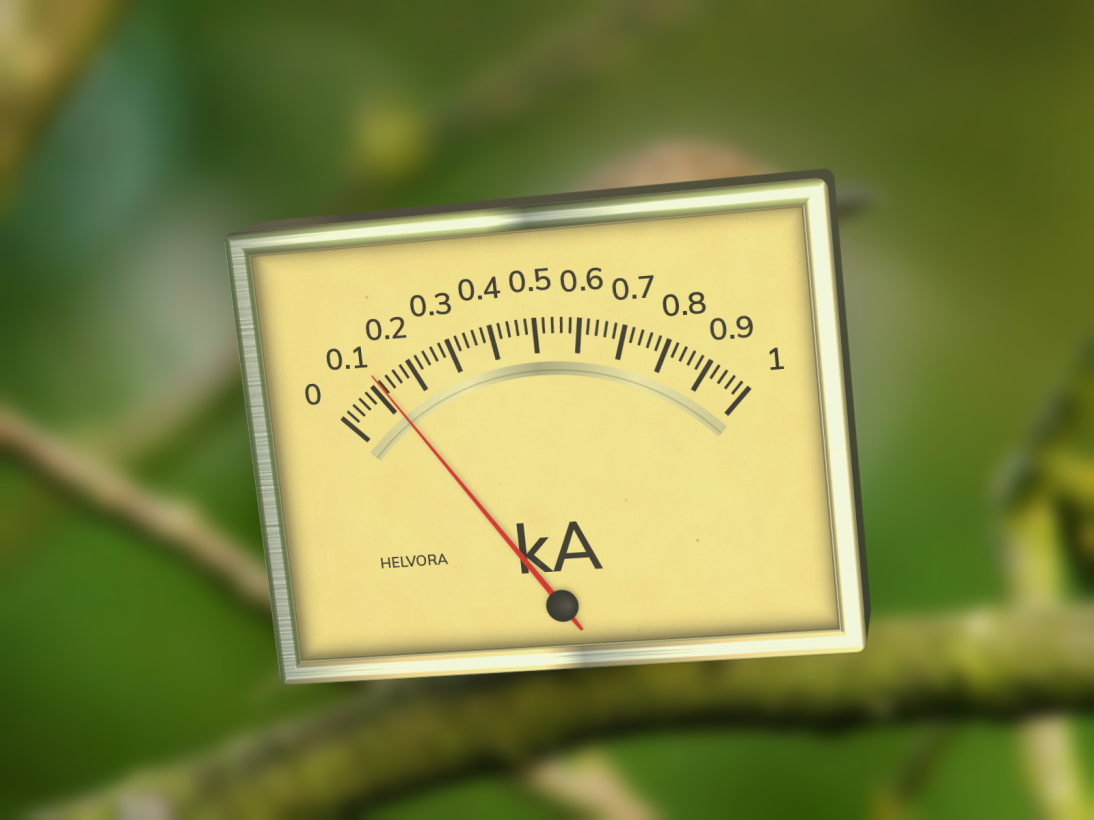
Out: value=0.12 unit=kA
